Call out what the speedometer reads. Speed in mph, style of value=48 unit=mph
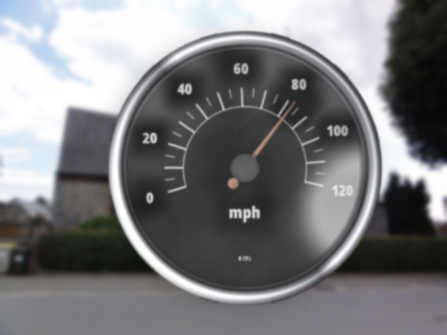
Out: value=82.5 unit=mph
